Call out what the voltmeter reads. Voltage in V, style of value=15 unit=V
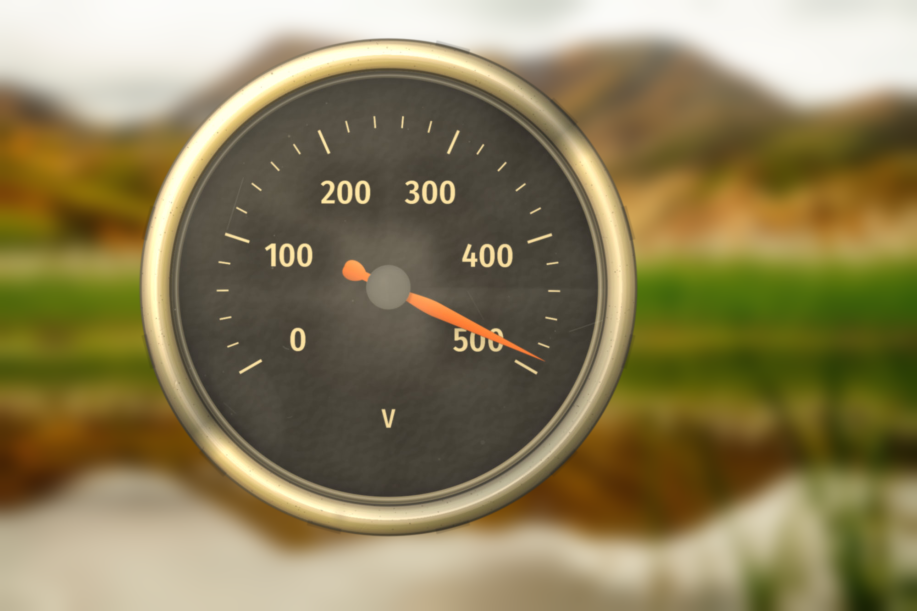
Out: value=490 unit=V
